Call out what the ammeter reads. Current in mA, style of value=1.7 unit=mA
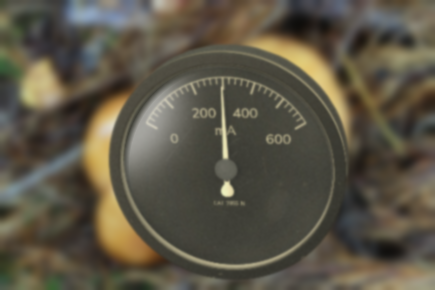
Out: value=300 unit=mA
